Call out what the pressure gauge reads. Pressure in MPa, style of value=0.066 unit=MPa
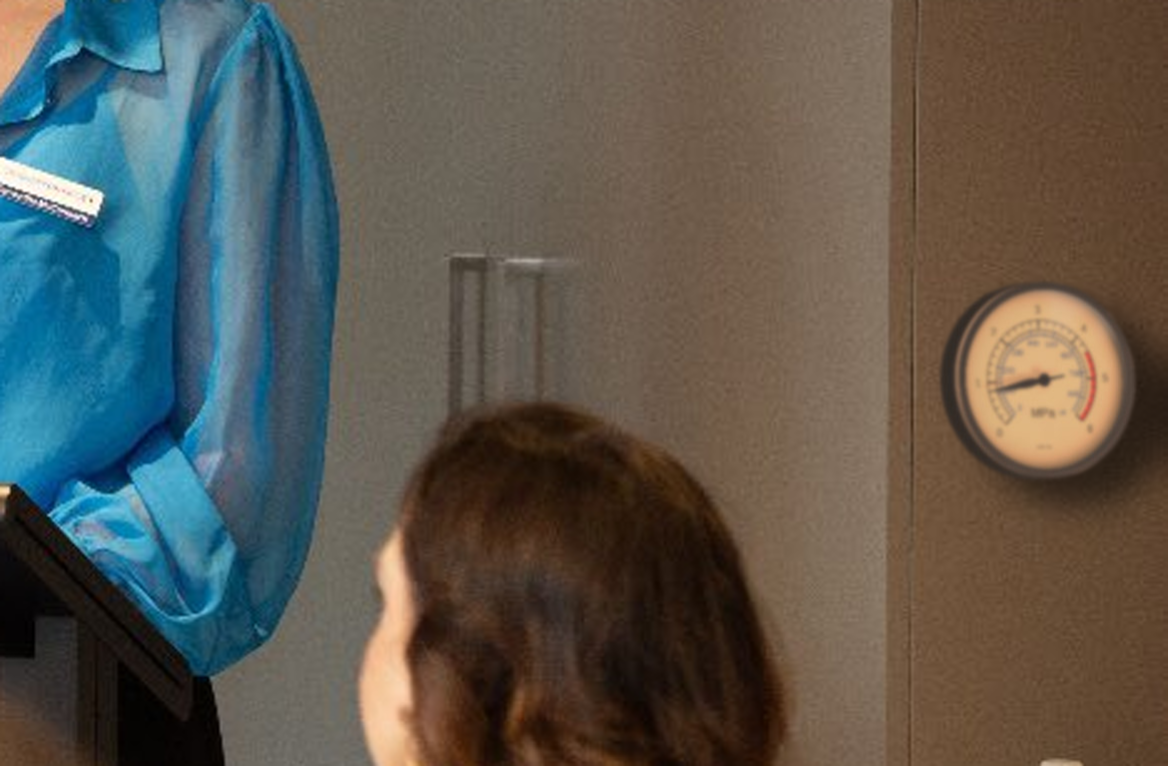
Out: value=0.8 unit=MPa
